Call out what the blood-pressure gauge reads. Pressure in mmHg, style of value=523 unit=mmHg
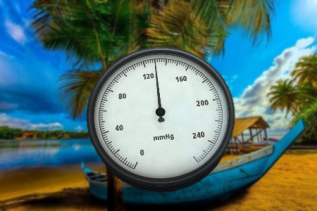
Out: value=130 unit=mmHg
